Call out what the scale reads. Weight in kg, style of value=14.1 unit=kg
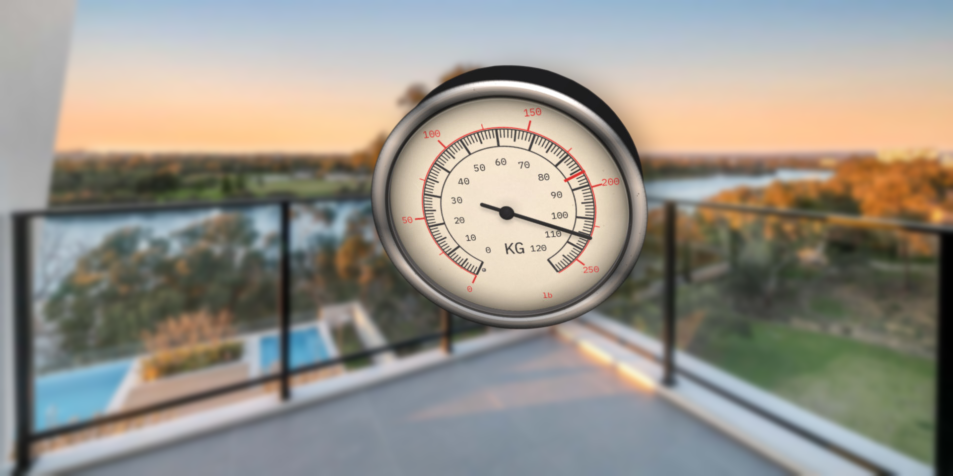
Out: value=105 unit=kg
